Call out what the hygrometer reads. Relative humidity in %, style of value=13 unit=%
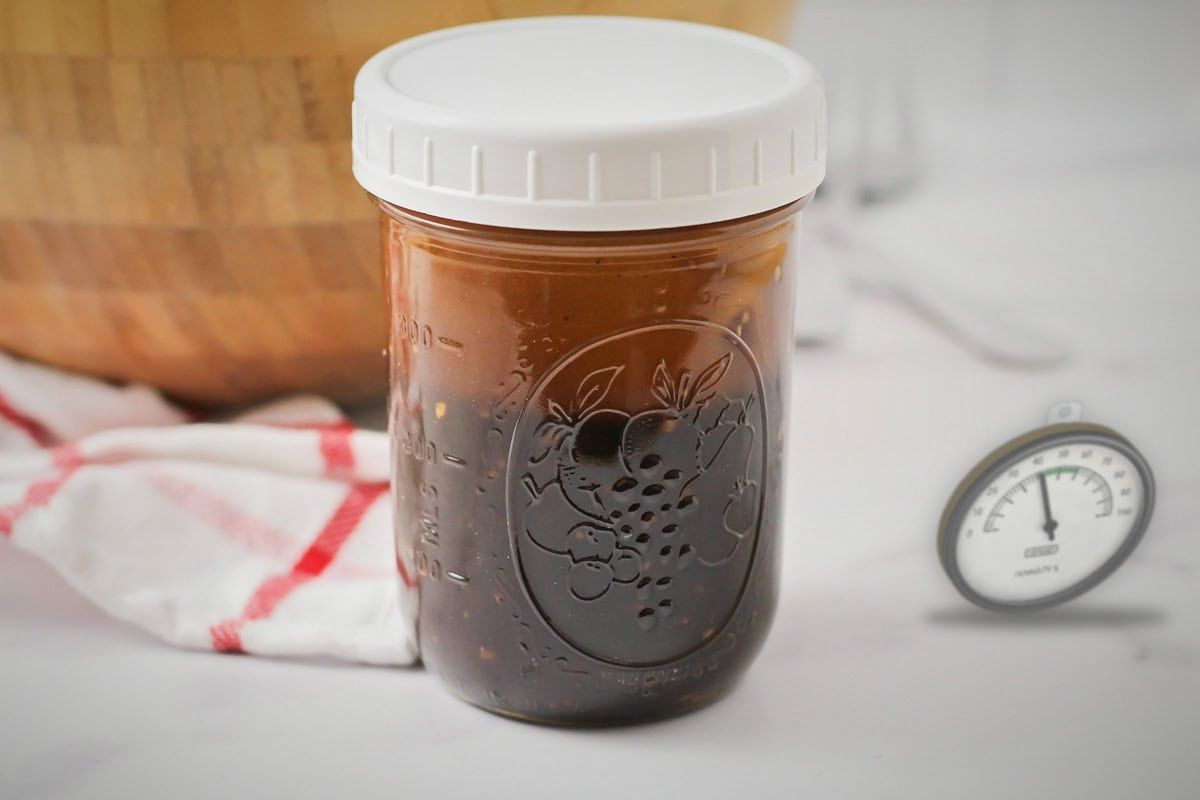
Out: value=40 unit=%
